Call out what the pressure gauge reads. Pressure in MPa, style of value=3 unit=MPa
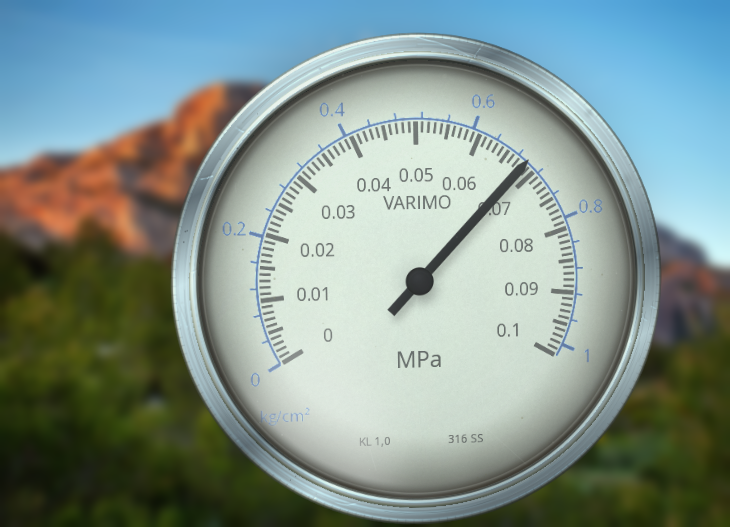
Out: value=0.068 unit=MPa
